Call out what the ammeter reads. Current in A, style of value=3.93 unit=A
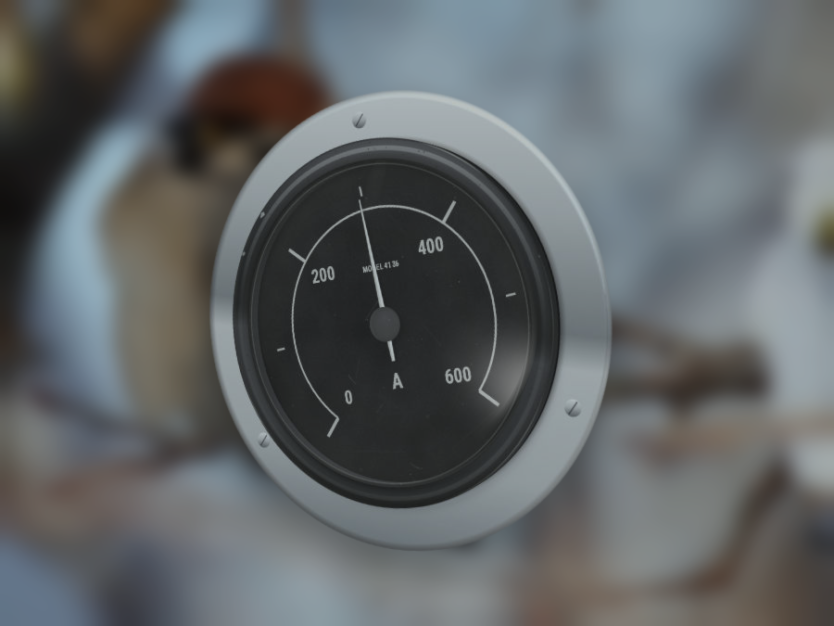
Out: value=300 unit=A
